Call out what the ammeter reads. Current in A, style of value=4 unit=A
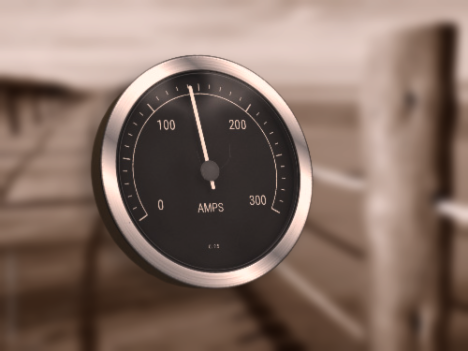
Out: value=140 unit=A
